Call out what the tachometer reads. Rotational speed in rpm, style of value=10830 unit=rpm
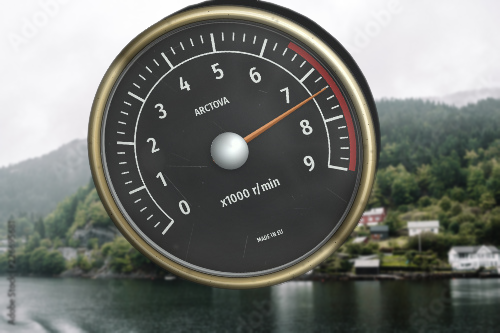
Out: value=7400 unit=rpm
